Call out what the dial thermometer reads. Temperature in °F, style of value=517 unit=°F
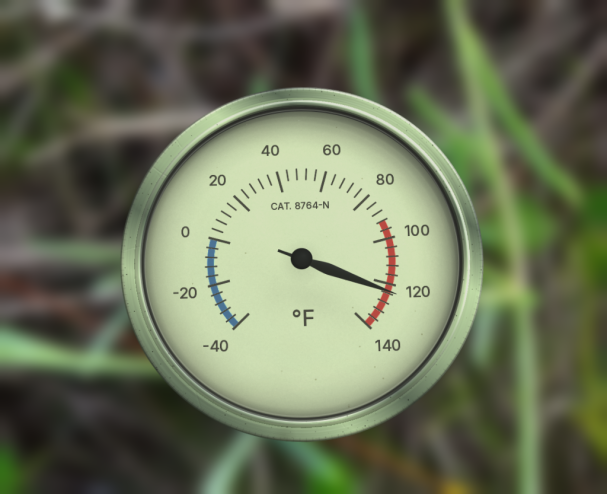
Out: value=124 unit=°F
